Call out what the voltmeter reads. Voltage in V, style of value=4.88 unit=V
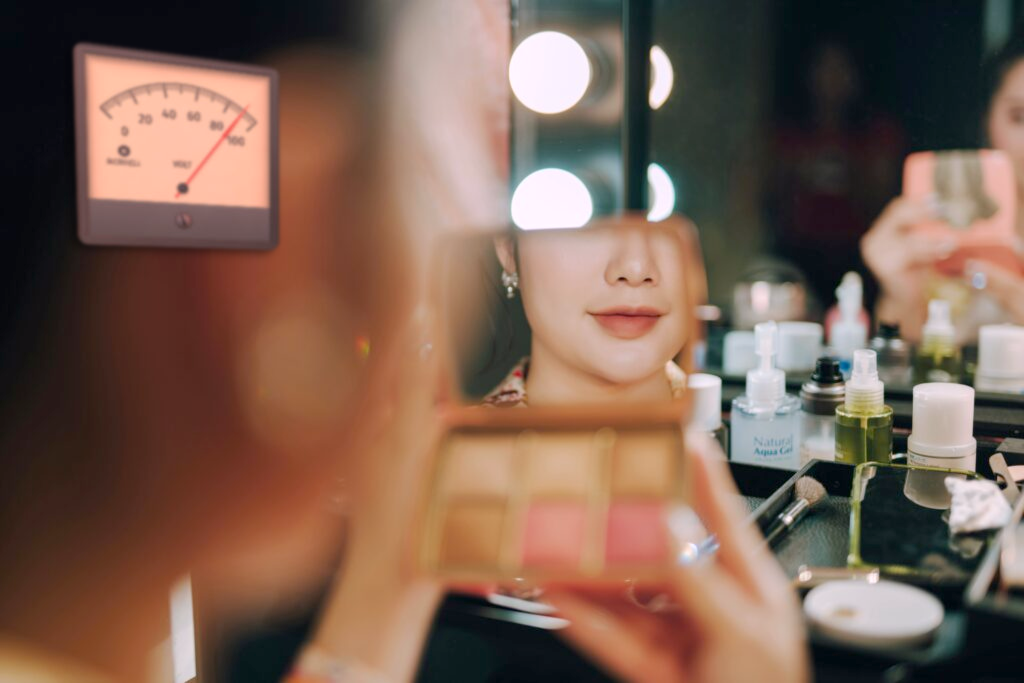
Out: value=90 unit=V
